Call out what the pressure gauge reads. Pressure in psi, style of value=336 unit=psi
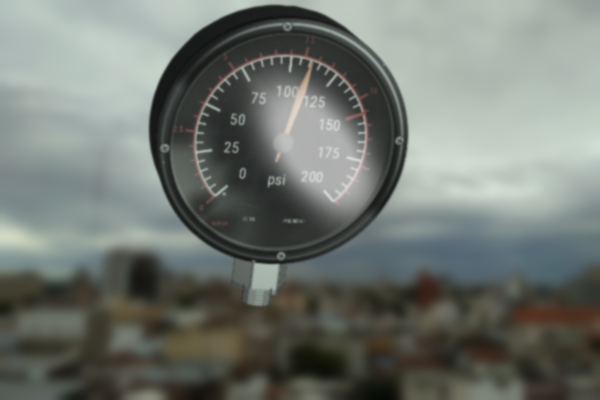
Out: value=110 unit=psi
